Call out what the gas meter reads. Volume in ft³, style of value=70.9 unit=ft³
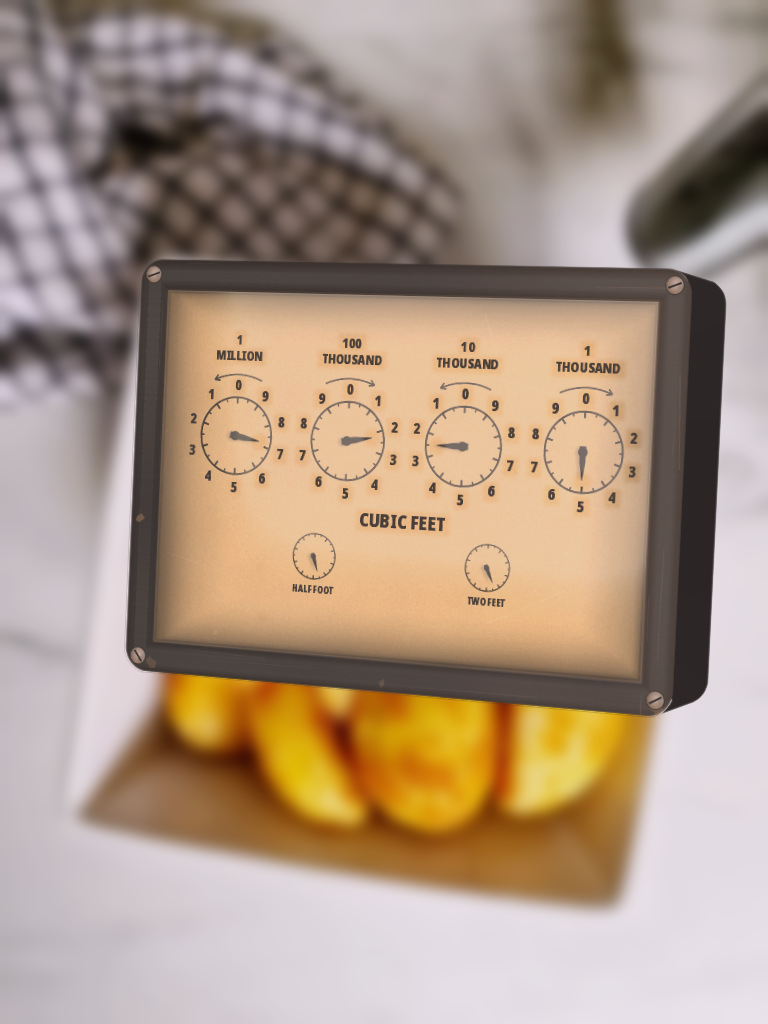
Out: value=722500 unit=ft³
